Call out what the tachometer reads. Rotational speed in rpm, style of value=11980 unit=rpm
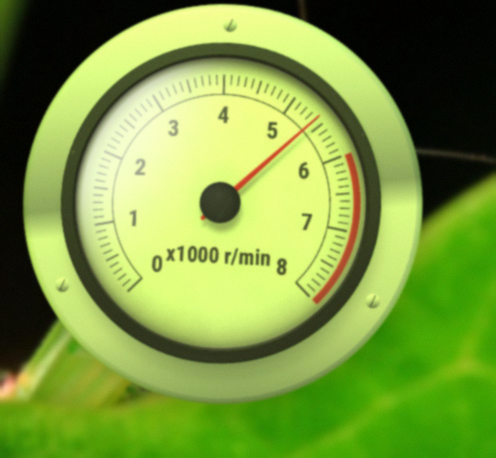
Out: value=5400 unit=rpm
